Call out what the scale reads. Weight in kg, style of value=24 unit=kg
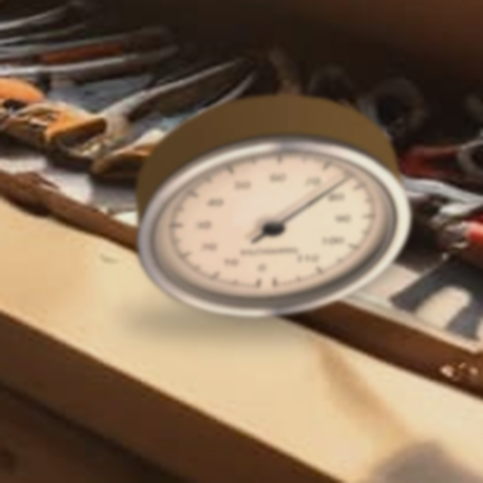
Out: value=75 unit=kg
